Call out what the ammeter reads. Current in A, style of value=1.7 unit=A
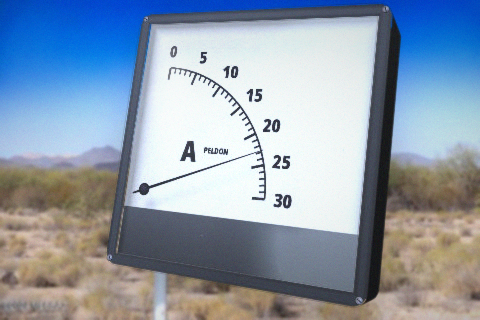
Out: value=23 unit=A
